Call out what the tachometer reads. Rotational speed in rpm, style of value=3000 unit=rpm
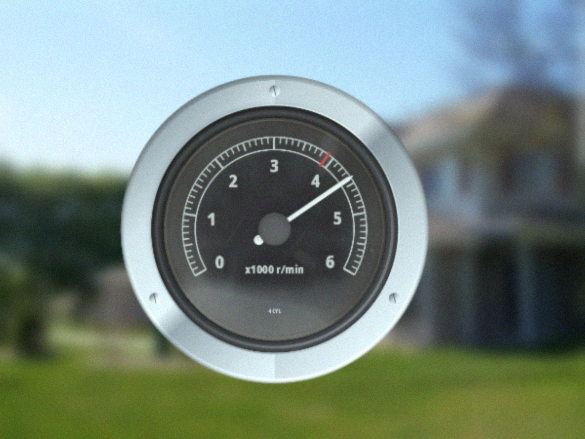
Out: value=4400 unit=rpm
